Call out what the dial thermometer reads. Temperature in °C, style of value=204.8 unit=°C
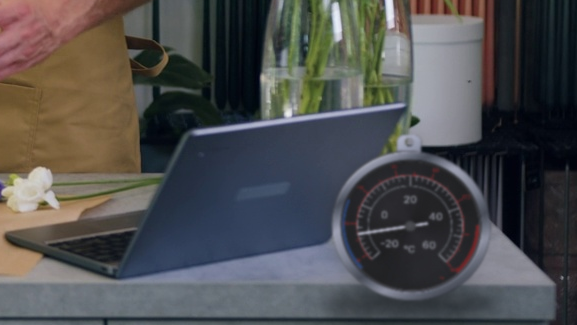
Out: value=-10 unit=°C
